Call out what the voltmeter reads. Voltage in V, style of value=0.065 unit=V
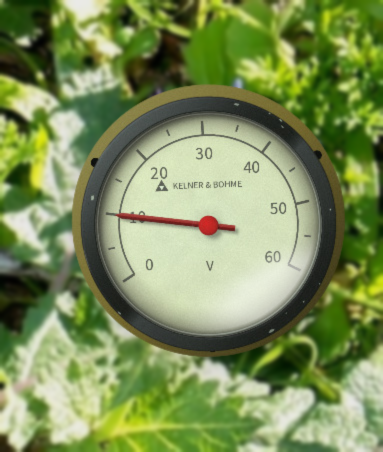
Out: value=10 unit=V
